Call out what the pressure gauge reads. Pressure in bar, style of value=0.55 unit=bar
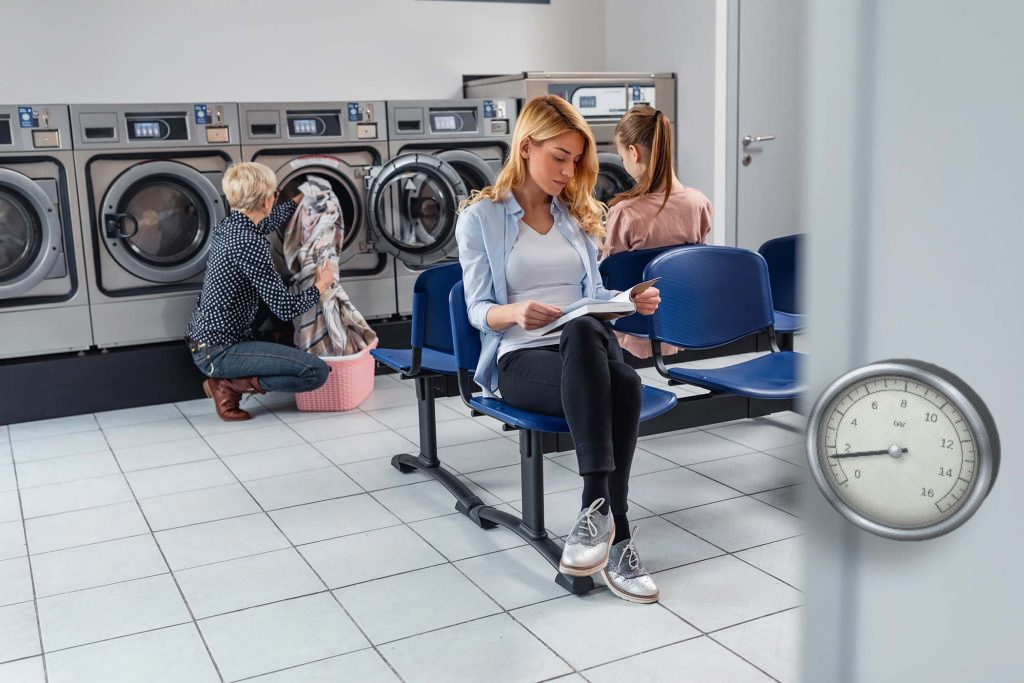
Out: value=1.5 unit=bar
